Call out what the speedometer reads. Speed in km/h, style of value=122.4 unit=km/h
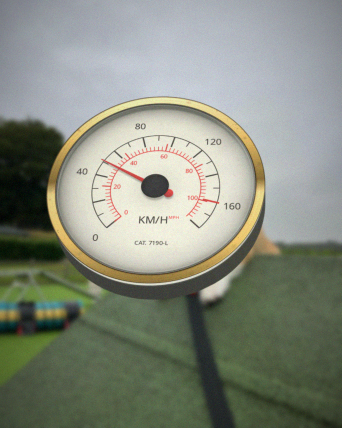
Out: value=50 unit=km/h
